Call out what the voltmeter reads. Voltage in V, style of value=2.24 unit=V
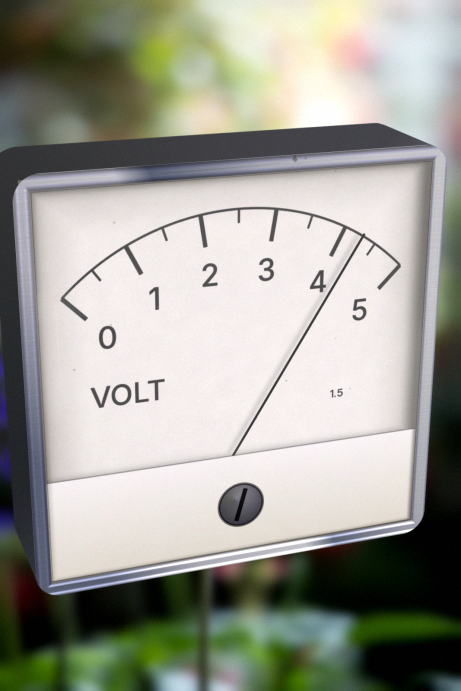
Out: value=4.25 unit=V
